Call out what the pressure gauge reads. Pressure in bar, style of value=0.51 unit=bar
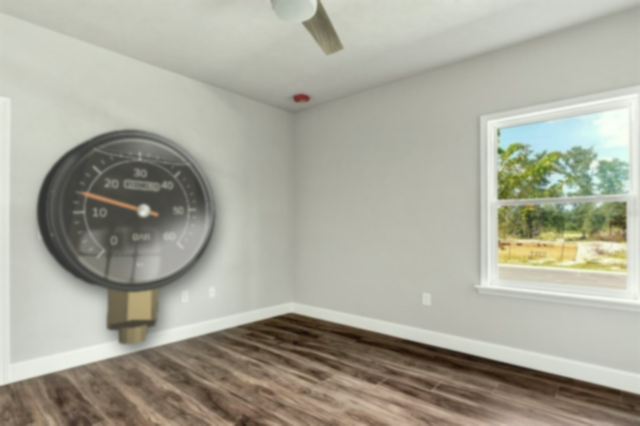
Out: value=14 unit=bar
